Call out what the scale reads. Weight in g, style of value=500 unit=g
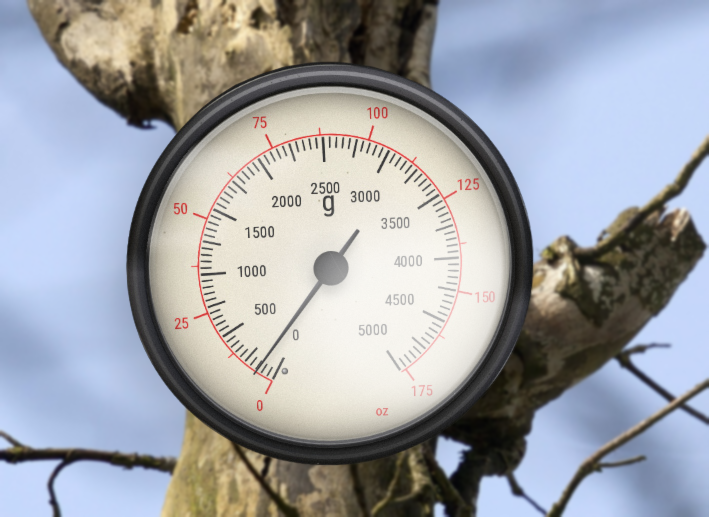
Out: value=150 unit=g
